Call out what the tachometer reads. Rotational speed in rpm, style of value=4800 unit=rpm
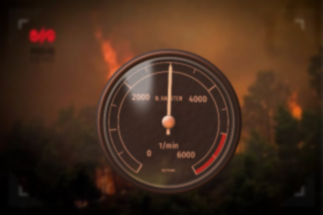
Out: value=3000 unit=rpm
